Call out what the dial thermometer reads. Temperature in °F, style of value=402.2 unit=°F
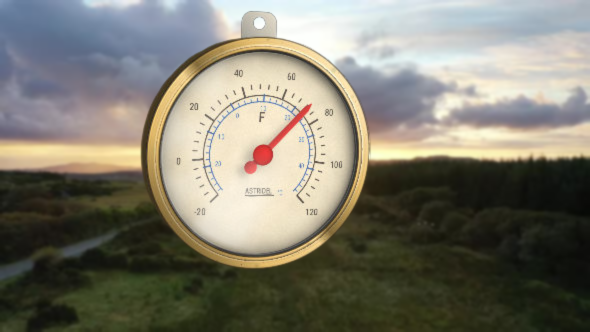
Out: value=72 unit=°F
